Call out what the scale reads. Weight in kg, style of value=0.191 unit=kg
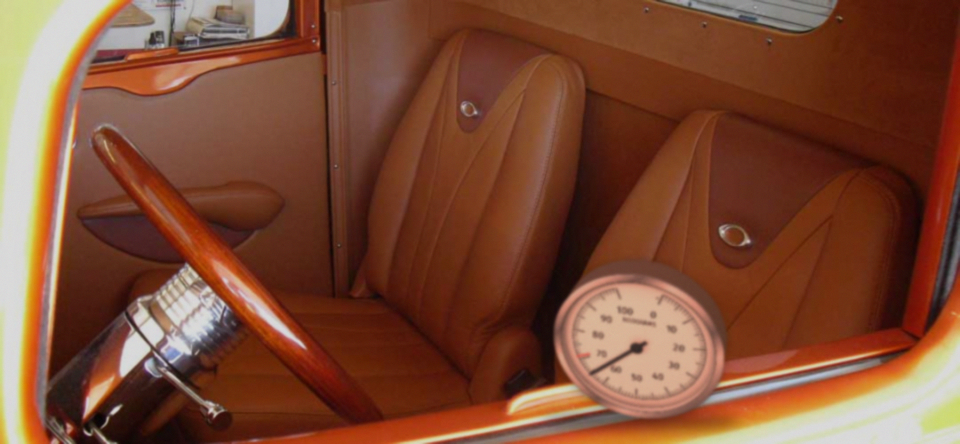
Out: value=65 unit=kg
